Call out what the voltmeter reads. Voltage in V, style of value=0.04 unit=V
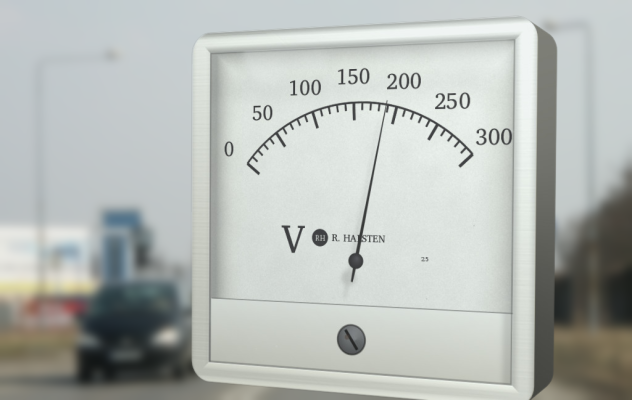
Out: value=190 unit=V
